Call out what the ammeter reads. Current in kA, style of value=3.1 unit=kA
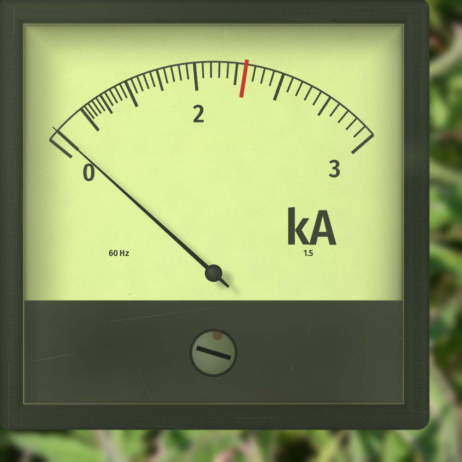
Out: value=0.5 unit=kA
